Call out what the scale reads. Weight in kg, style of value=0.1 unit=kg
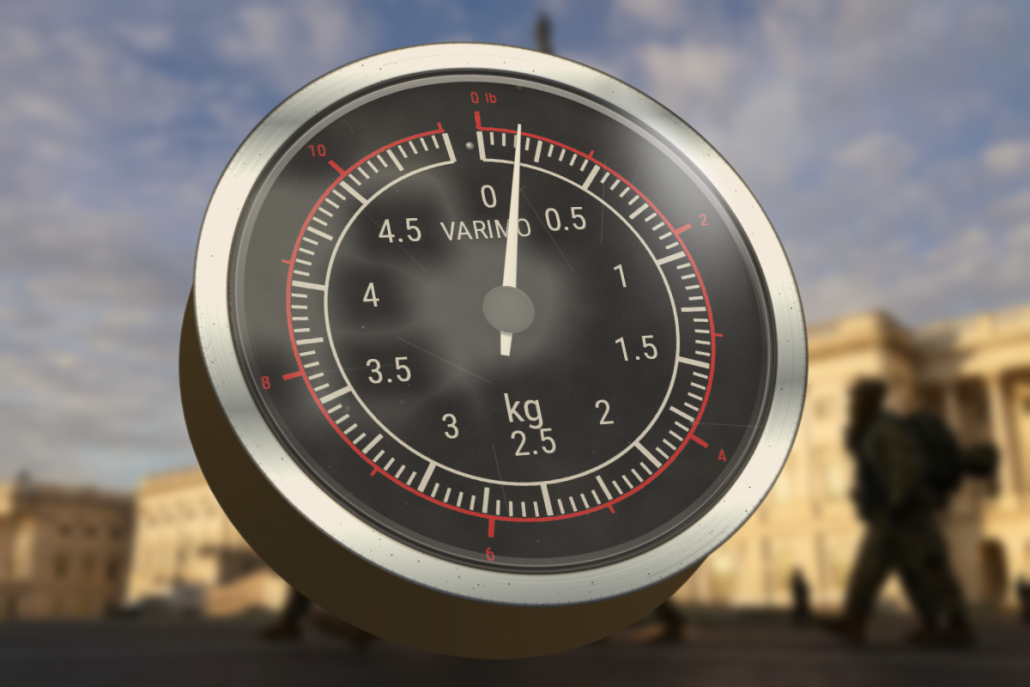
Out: value=0.15 unit=kg
